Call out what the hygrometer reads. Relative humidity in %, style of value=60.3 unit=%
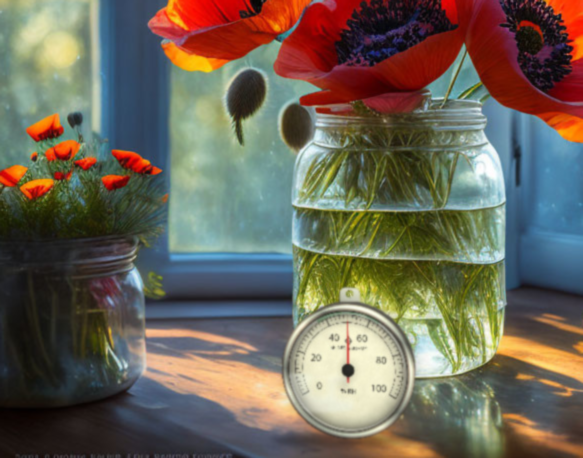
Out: value=50 unit=%
